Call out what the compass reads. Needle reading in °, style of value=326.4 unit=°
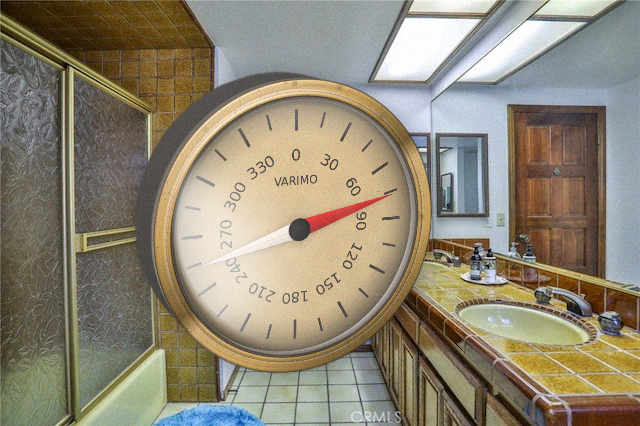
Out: value=75 unit=°
